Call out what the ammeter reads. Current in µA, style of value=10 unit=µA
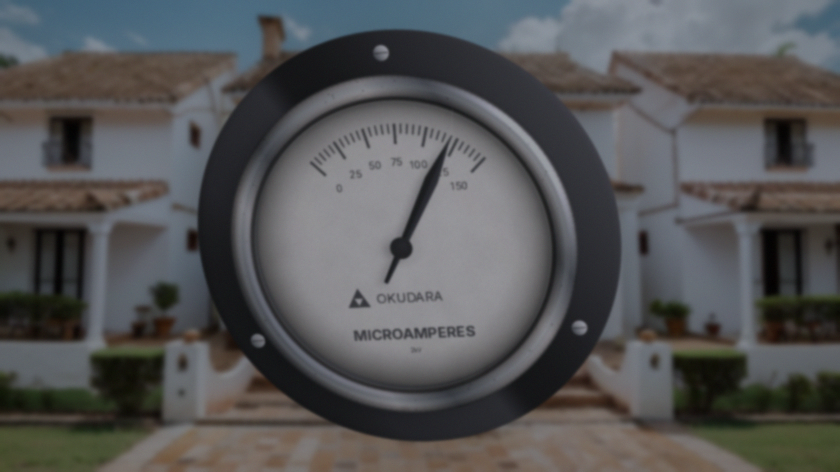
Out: value=120 unit=µA
